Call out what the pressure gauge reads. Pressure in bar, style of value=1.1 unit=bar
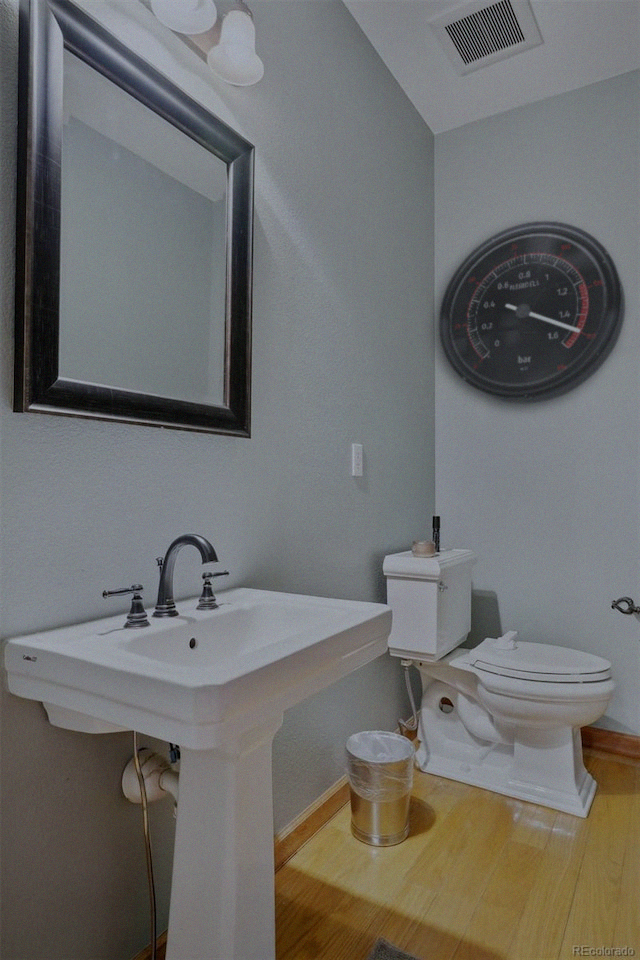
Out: value=1.5 unit=bar
